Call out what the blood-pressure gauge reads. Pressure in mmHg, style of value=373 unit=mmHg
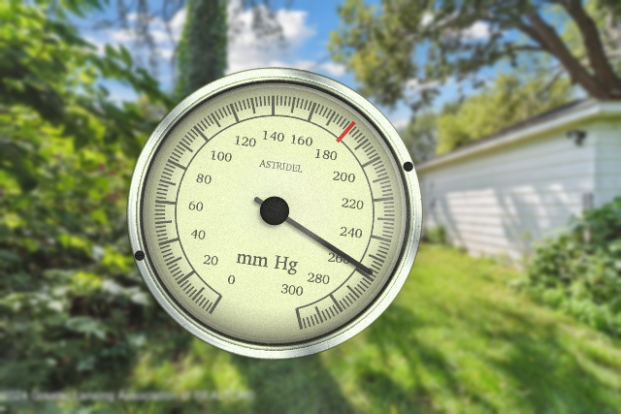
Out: value=258 unit=mmHg
